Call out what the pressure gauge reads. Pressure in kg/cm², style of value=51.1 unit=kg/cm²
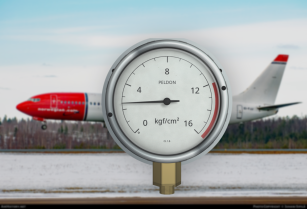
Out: value=2.5 unit=kg/cm²
